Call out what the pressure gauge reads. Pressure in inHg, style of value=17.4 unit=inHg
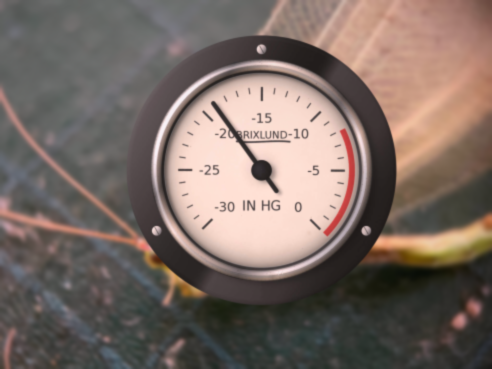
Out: value=-19 unit=inHg
